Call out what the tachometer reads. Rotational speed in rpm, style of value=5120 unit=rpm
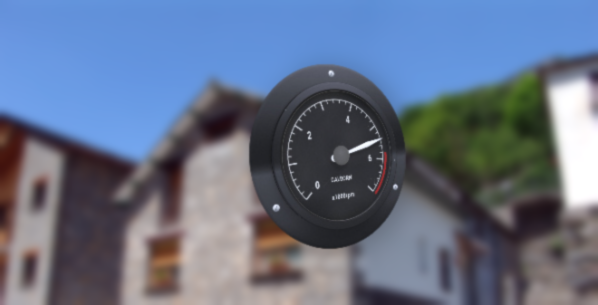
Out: value=5400 unit=rpm
